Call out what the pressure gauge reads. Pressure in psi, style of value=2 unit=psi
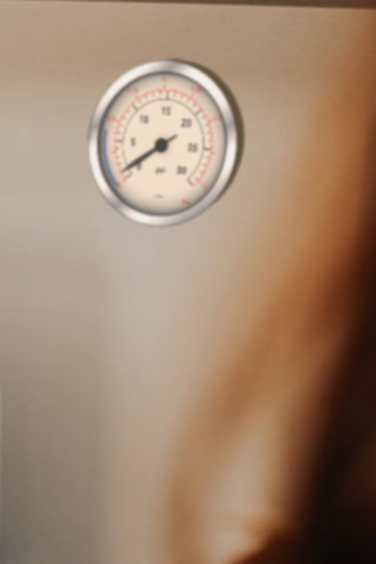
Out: value=1 unit=psi
